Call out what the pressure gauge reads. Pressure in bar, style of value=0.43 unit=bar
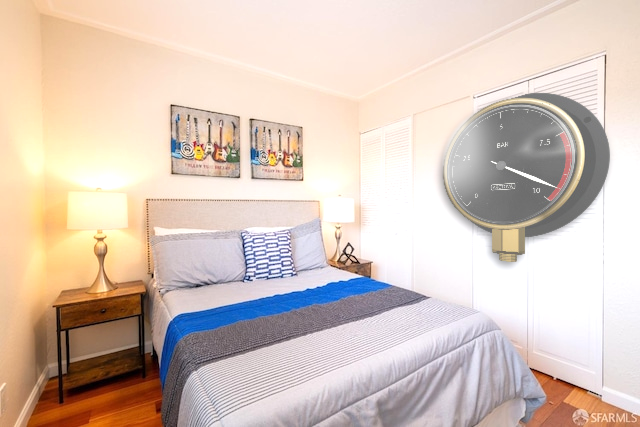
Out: value=9.5 unit=bar
